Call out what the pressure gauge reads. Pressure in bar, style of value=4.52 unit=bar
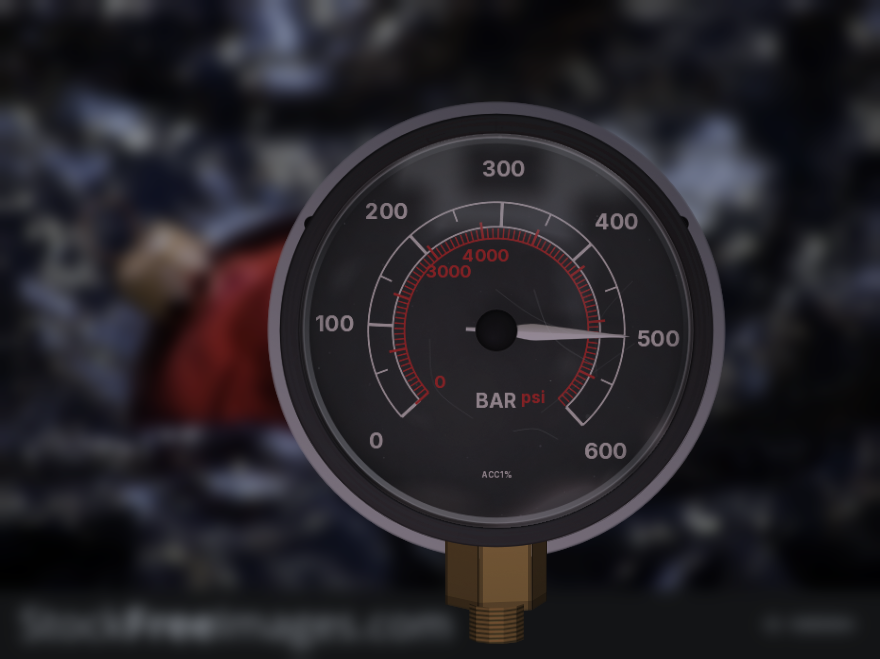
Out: value=500 unit=bar
